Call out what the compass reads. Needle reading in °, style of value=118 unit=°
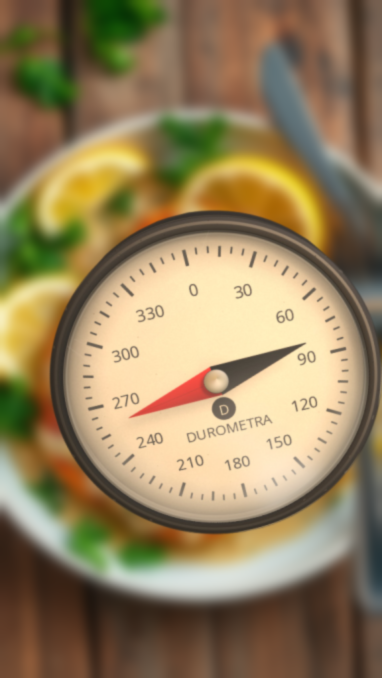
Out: value=260 unit=°
